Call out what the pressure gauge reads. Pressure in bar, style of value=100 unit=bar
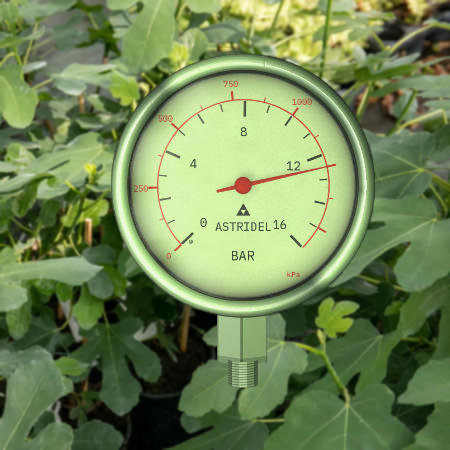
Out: value=12.5 unit=bar
